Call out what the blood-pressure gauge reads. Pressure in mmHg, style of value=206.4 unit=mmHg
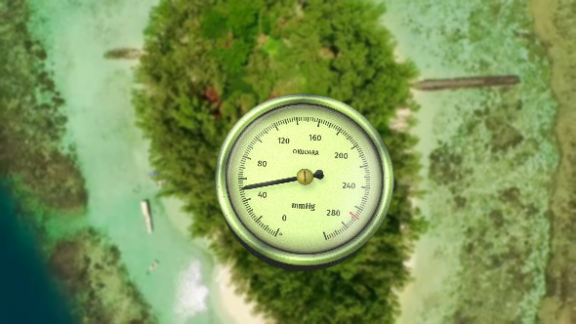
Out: value=50 unit=mmHg
